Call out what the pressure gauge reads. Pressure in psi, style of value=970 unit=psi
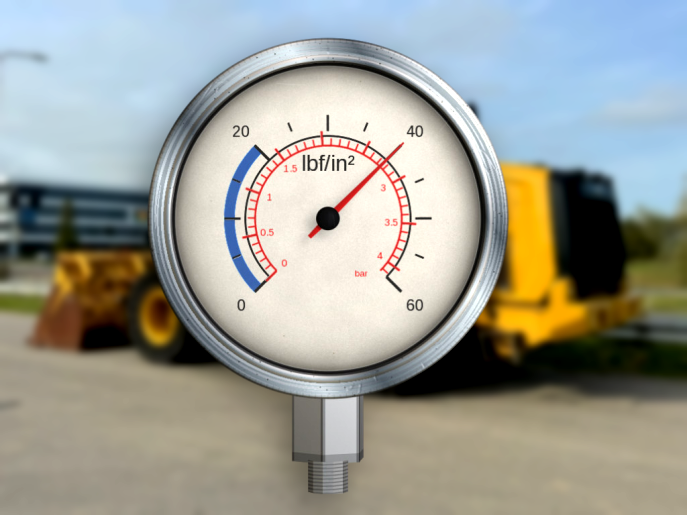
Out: value=40 unit=psi
